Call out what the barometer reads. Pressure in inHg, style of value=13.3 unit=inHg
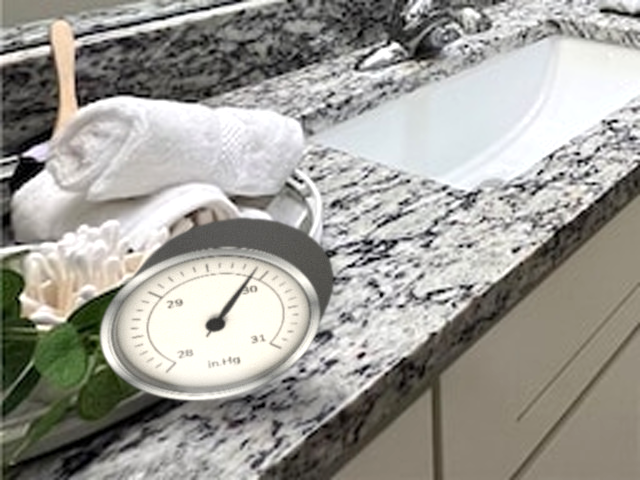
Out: value=29.9 unit=inHg
